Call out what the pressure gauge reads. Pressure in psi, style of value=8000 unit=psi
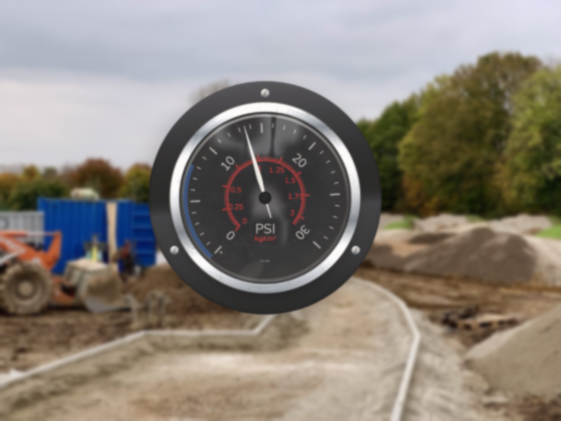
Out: value=13.5 unit=psi
